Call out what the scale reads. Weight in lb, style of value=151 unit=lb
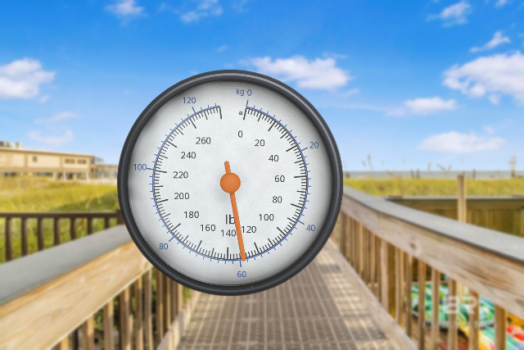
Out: value=130 unit=lb
